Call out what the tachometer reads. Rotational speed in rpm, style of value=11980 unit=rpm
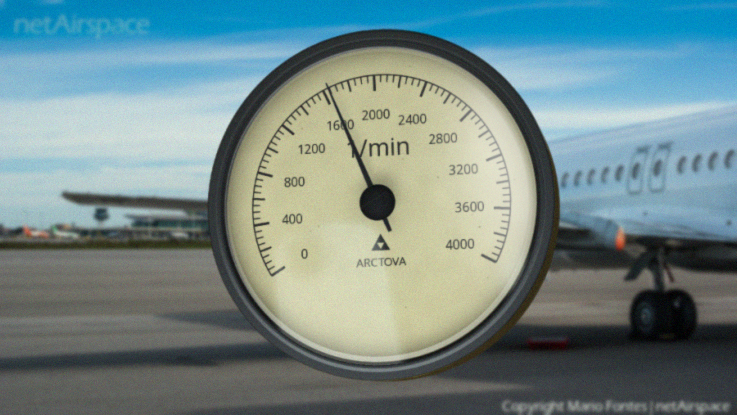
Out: value=1650 unit=rpm
